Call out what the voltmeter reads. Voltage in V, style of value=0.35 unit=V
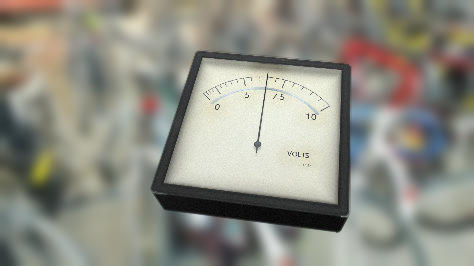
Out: value=6.5 unit=V
